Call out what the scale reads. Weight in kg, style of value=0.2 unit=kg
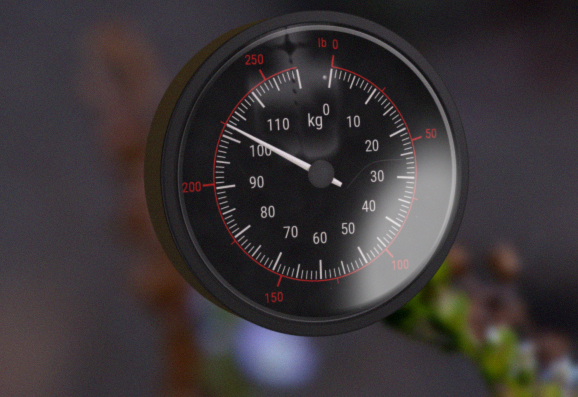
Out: value=102 unit=kg
